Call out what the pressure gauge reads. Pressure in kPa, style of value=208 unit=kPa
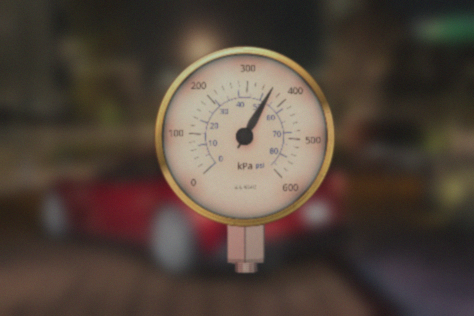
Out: value=360 unit=kPa
